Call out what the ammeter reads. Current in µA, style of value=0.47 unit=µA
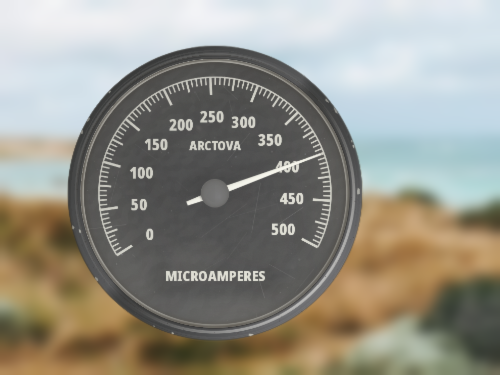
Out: value=400 unit=µA
